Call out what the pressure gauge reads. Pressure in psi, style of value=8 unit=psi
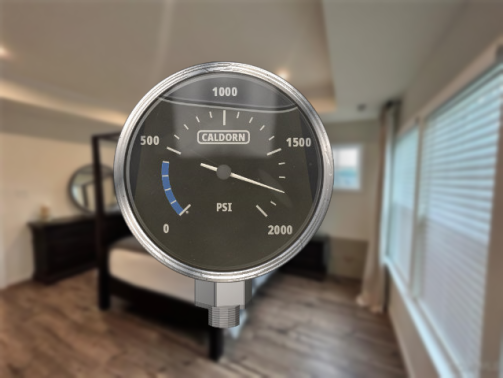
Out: value=1800 unit=psi
